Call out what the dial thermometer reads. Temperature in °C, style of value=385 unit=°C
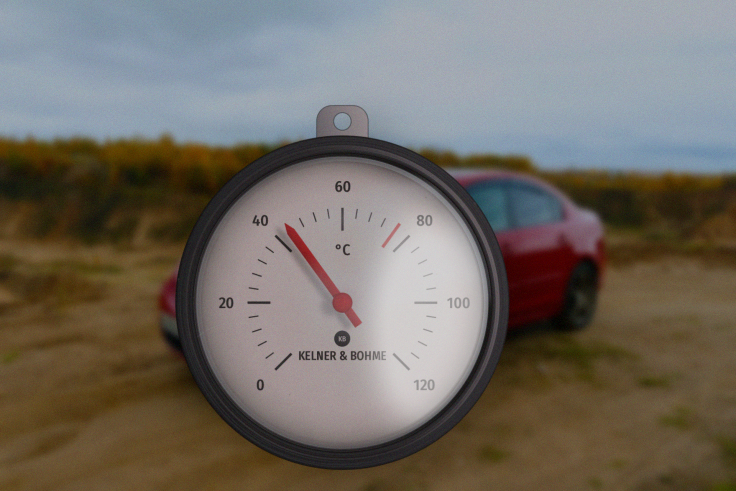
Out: value=44 unit=°C
